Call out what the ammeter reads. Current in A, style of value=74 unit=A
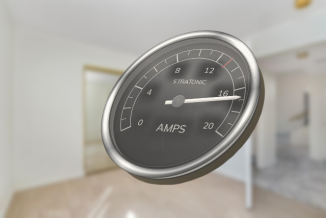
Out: value=17 unit=A
